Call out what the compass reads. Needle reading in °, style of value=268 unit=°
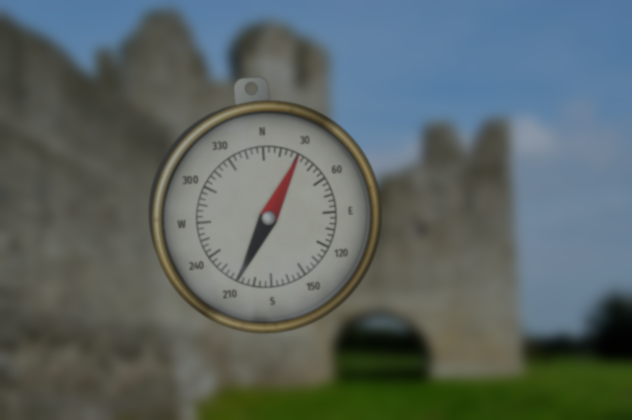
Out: value=30 unit=°
